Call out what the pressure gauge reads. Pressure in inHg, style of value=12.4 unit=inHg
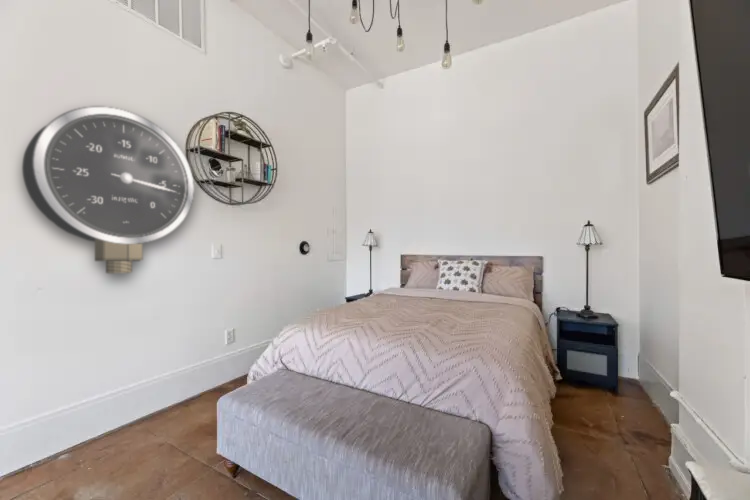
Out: value=-4 unit=inHg
